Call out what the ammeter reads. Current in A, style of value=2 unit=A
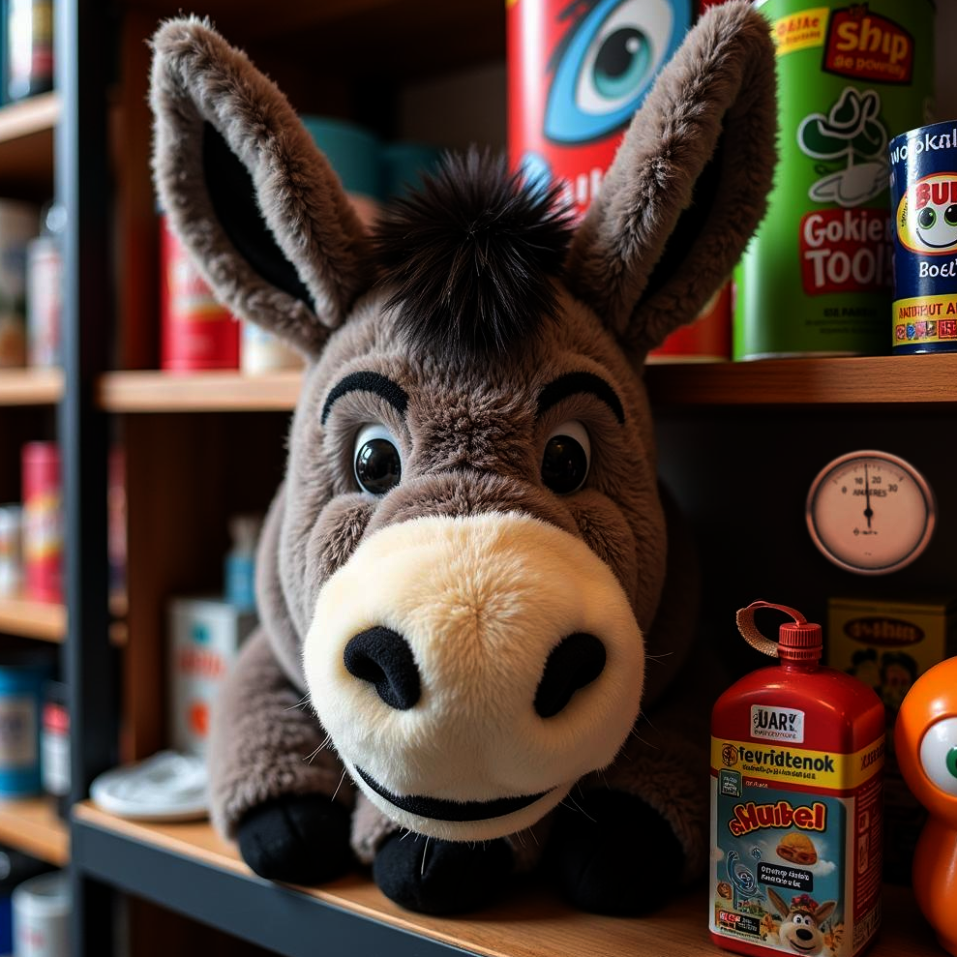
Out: value=15 unit=A
